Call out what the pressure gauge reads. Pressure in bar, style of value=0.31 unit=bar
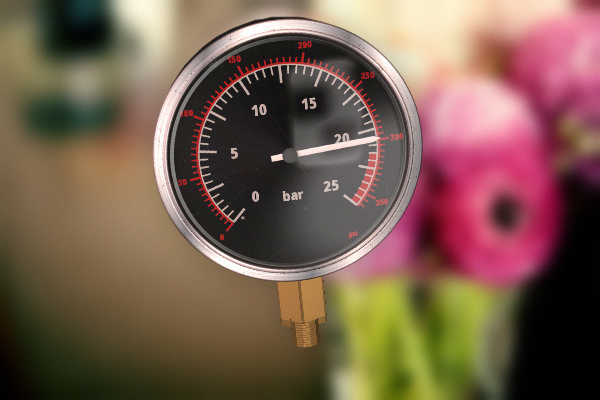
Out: value=20.5 unit=bar
